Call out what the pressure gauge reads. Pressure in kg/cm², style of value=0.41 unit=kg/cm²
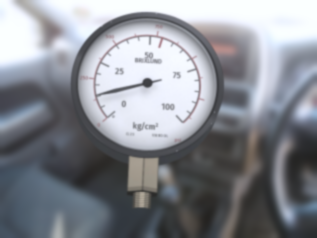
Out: value=10 unit=kg/cm²
